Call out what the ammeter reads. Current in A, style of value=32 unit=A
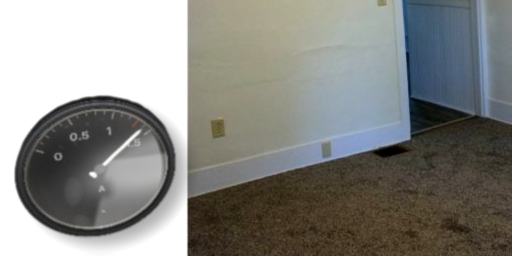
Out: value=1.4 unit=A
